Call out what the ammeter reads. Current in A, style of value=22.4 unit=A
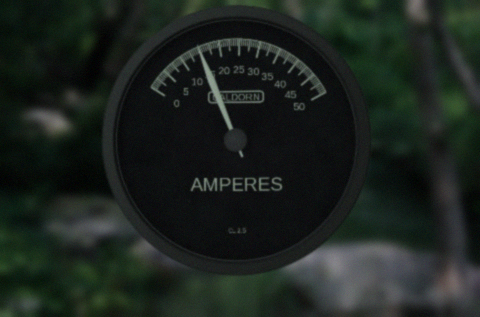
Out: value=15 unit=A
